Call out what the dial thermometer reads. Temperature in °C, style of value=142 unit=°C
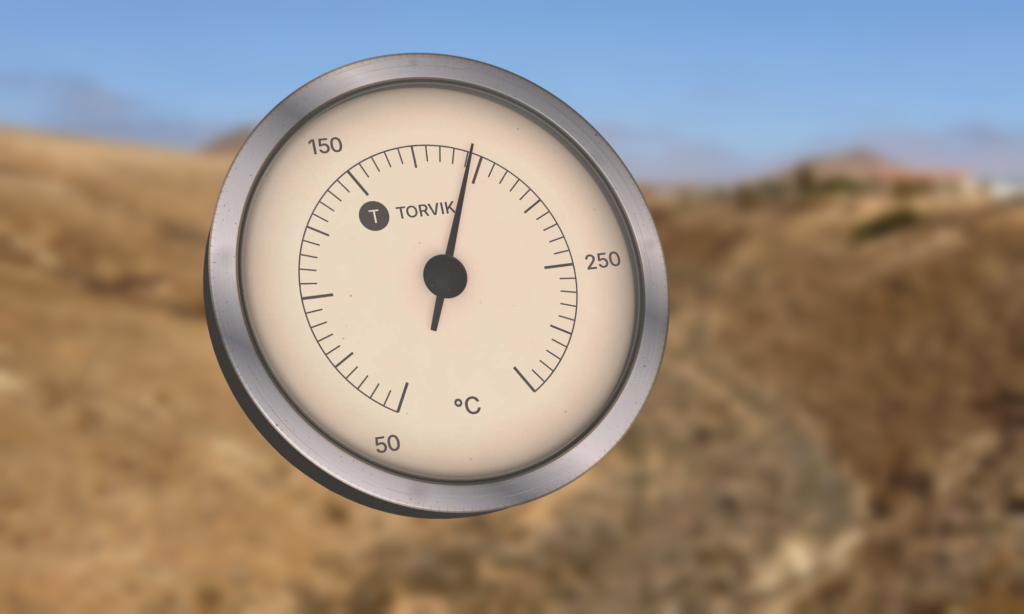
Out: value=195 unit=°C
